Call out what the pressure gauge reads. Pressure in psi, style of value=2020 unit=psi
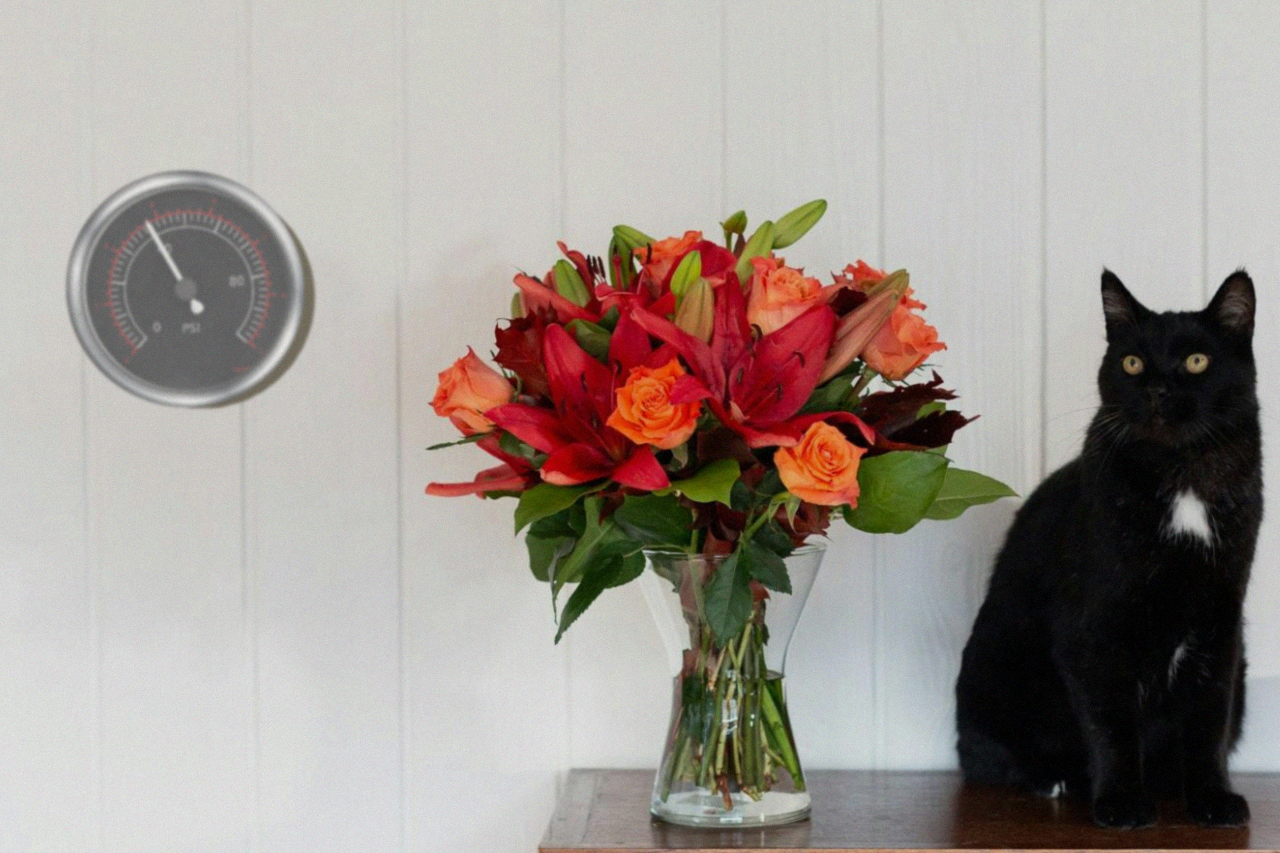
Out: value=40 unit=psi
